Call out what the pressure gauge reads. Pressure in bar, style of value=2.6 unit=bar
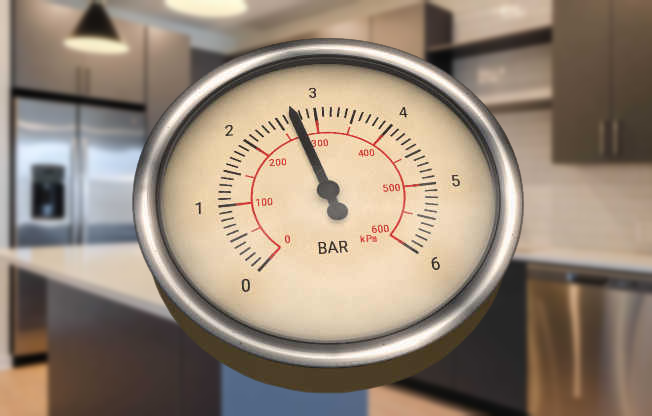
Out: value=2.7 unit=bar
